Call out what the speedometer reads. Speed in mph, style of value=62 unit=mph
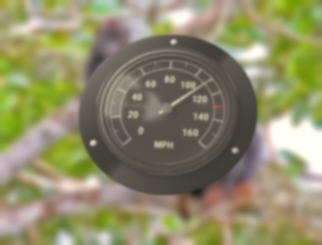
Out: value=110 unit=mph
